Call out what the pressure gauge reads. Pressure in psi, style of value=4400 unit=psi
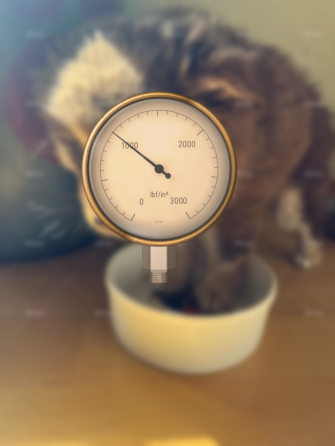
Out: value=1000 unit=psi
